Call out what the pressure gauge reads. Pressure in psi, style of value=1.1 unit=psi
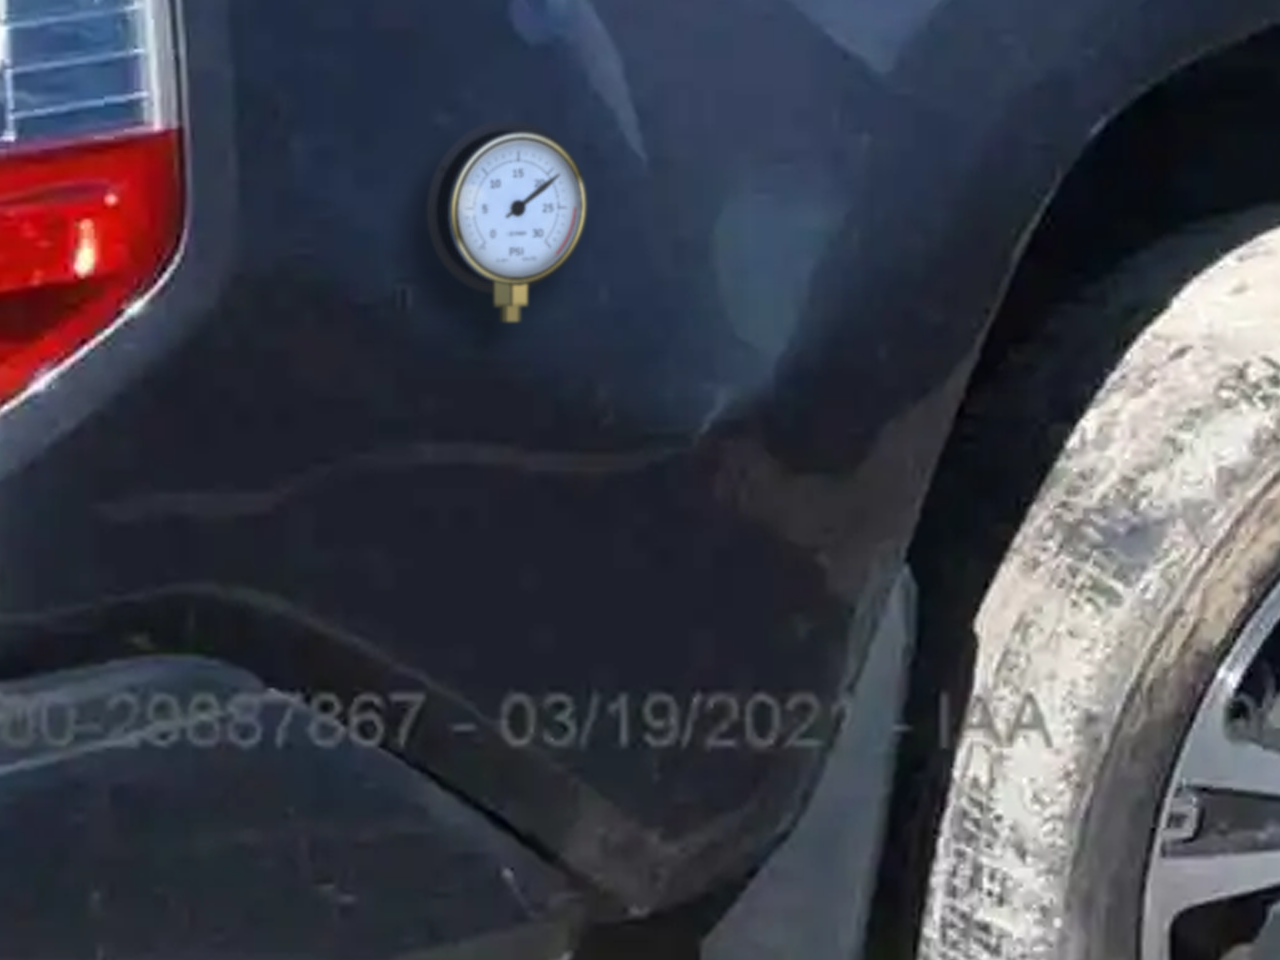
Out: value=21 unit=psi
